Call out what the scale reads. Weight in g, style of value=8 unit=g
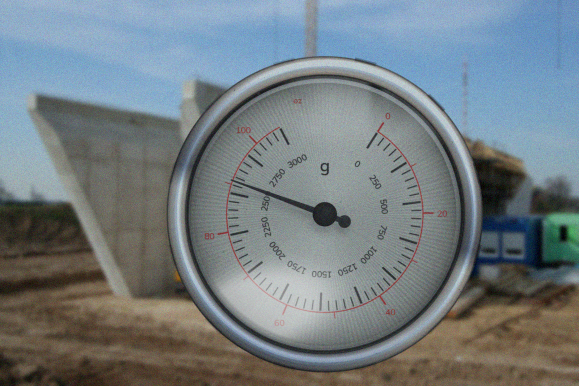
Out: value=2575 unit=g
